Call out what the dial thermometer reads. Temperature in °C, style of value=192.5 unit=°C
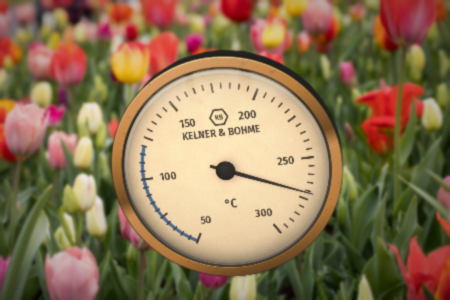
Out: value=270 unit=°C
